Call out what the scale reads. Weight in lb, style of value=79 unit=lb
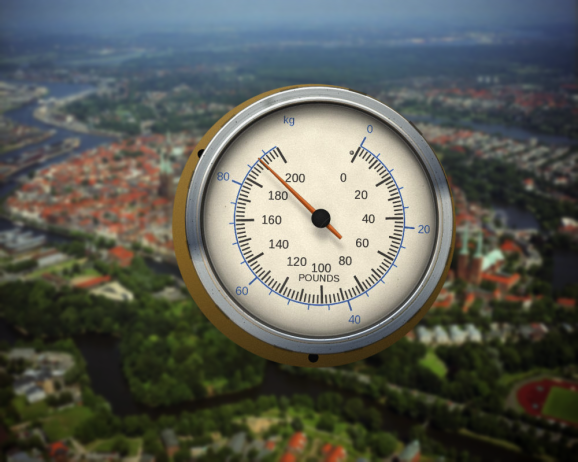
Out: value=190 unit=lb
